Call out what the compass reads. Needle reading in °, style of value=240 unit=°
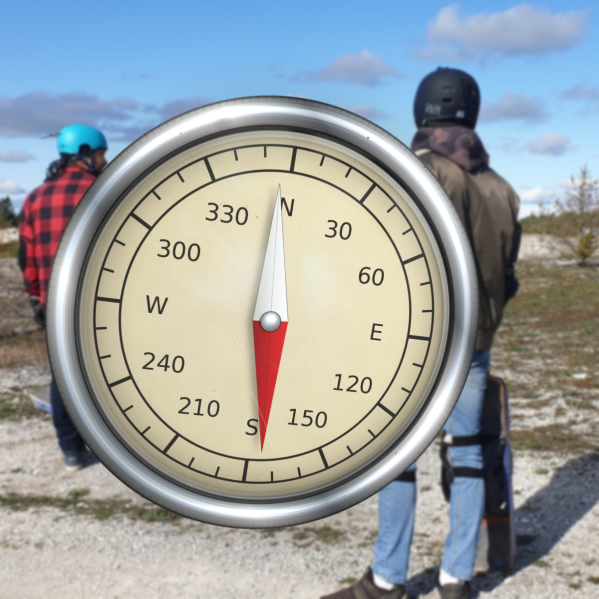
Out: value=175 unit=°
